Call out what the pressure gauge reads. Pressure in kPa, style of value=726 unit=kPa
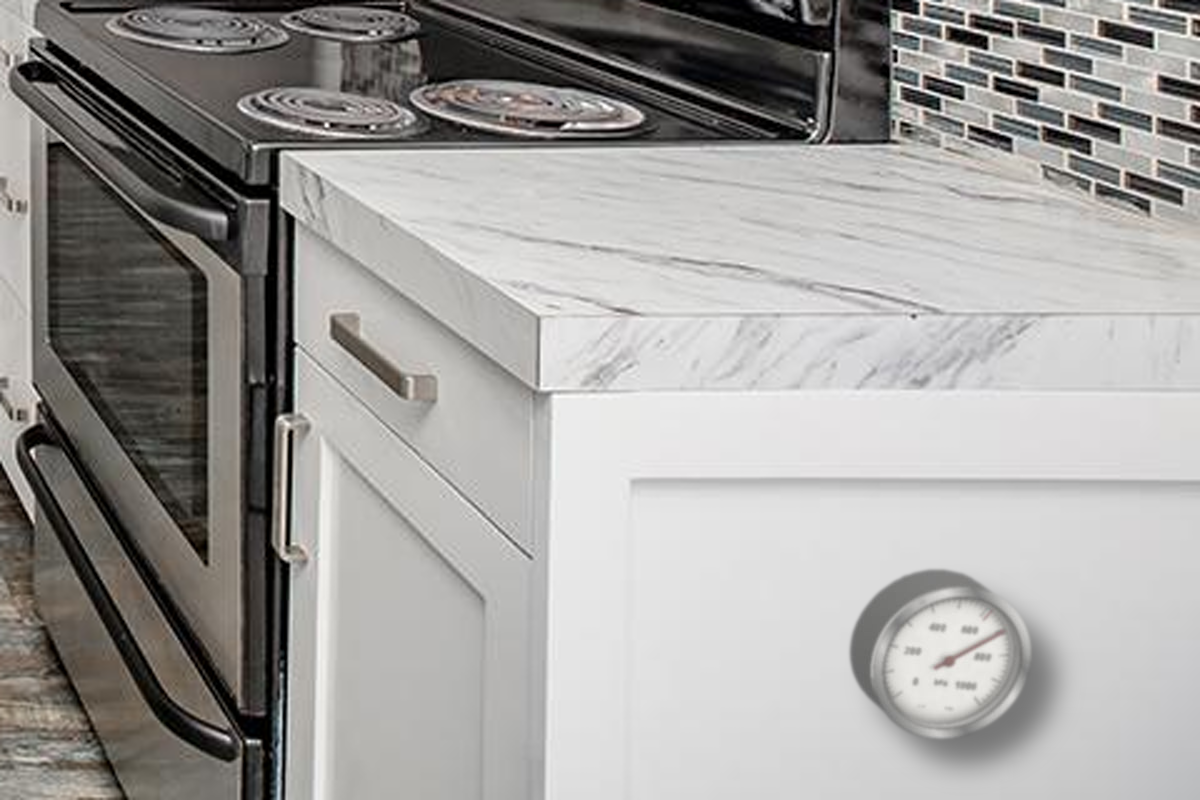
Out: value=700 unit=kPa
